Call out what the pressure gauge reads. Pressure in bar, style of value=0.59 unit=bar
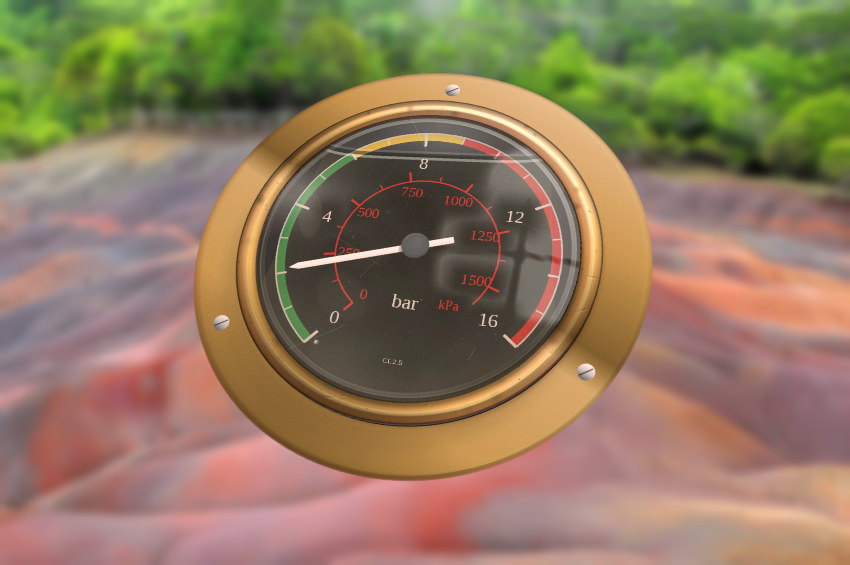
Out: value=2 unit=bar
